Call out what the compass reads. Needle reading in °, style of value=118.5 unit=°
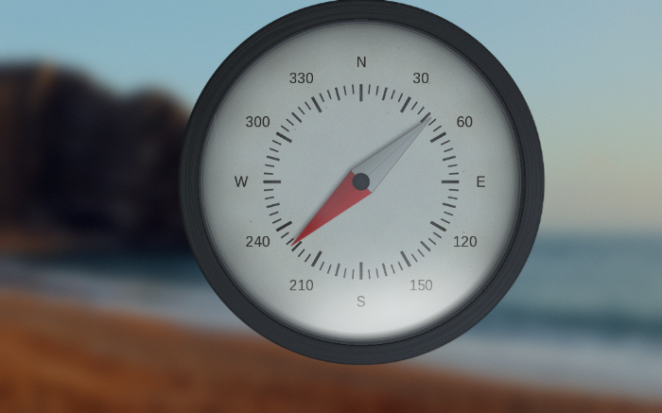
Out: value=227.5 unit=°
